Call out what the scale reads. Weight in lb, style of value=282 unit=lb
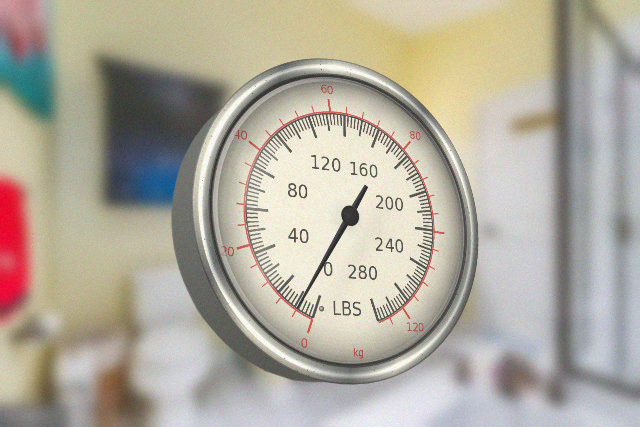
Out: value=10 unit=lb
